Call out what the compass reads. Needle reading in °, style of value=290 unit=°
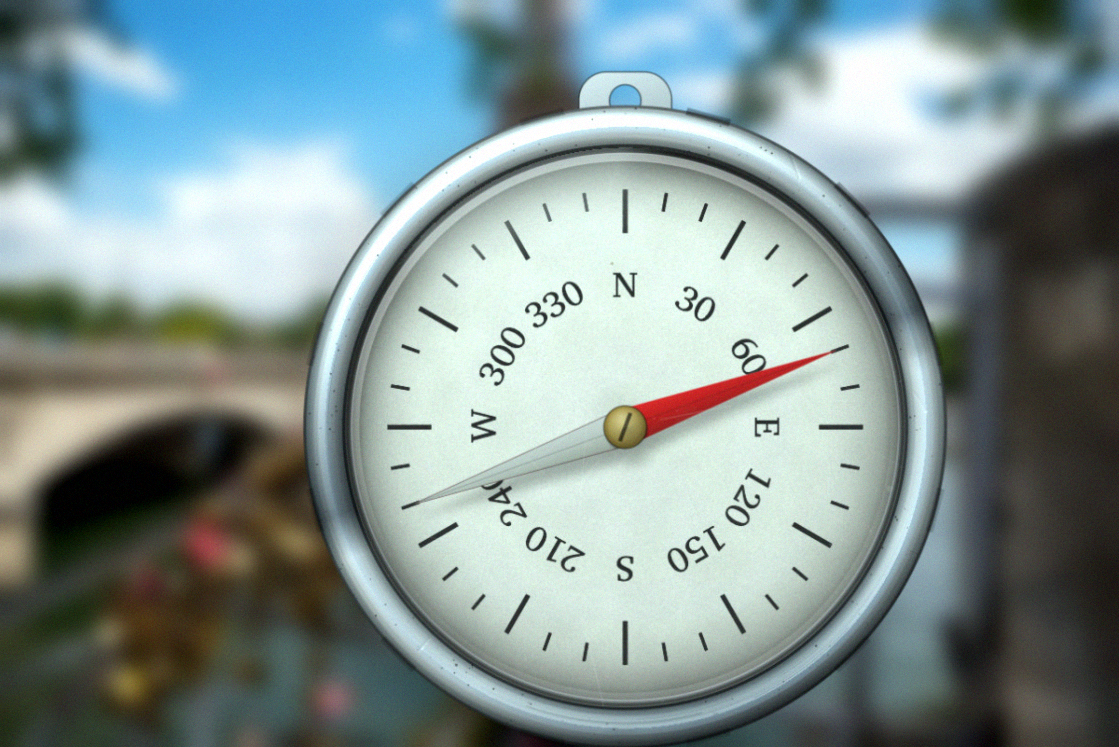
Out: value=70 unit=°
